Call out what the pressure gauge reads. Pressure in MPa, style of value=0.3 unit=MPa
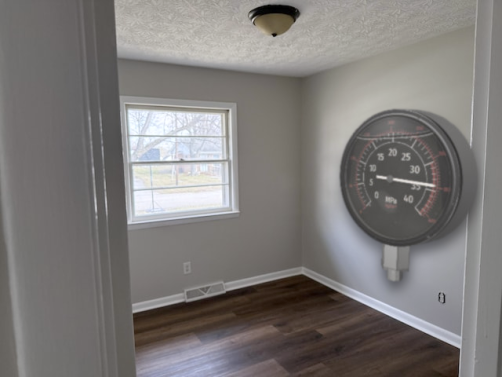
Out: value=34 unit=MPa
